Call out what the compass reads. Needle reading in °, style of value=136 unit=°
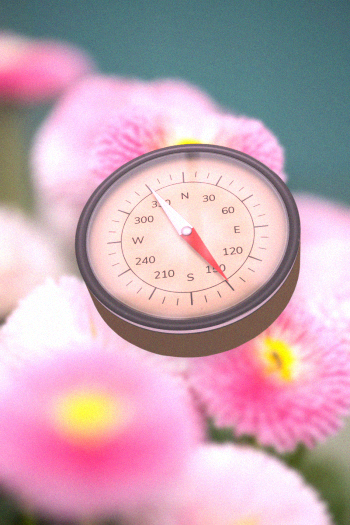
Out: value=150 unit=°
